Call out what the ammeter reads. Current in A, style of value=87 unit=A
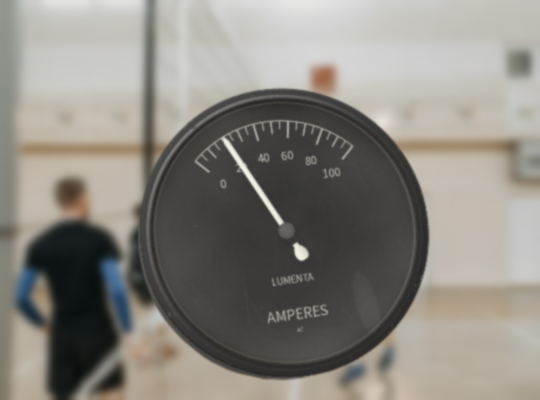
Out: value=20 unit=A
